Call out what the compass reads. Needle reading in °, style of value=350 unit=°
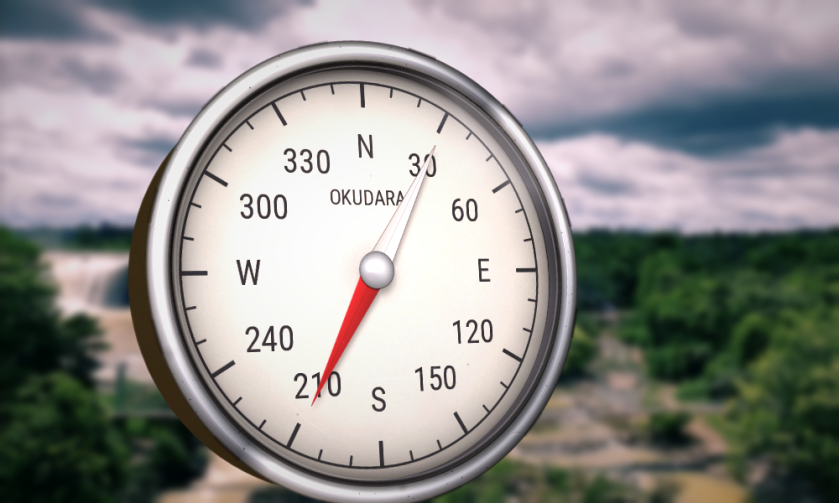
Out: value=210 unit=°
